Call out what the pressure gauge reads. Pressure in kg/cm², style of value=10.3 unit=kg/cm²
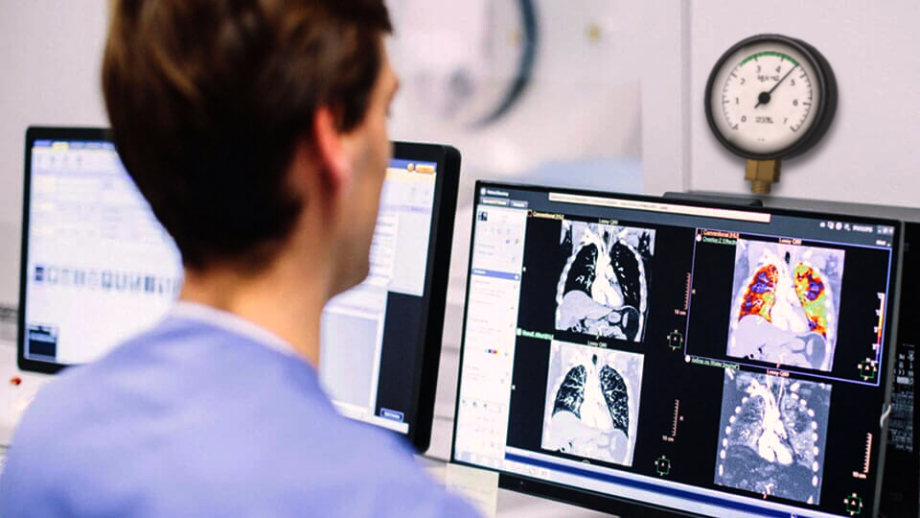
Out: value=4.6 unit=kg/cm²
